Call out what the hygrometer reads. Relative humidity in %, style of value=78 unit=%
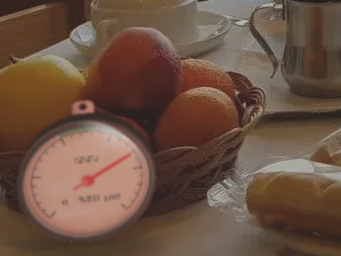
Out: value=72 unit=%
